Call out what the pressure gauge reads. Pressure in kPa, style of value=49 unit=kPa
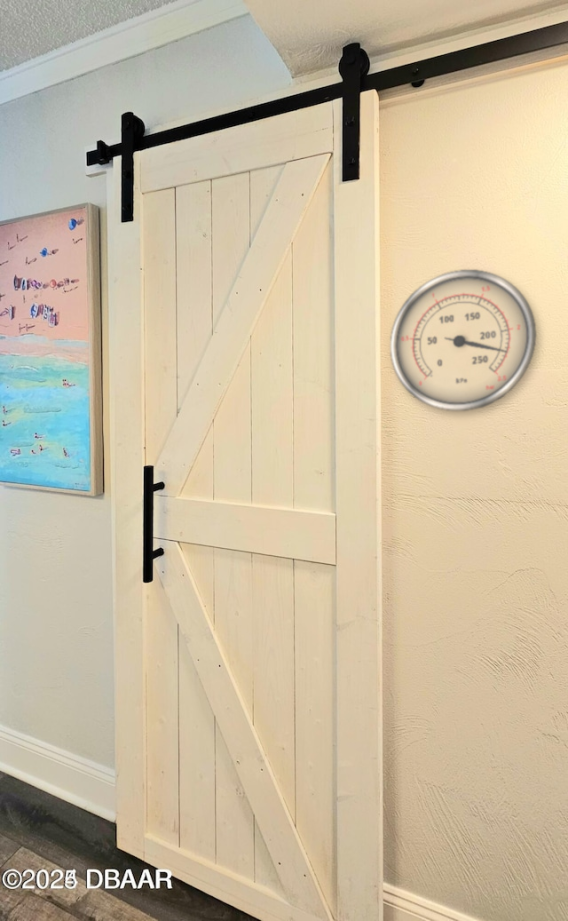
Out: value=225 unit=kPa
